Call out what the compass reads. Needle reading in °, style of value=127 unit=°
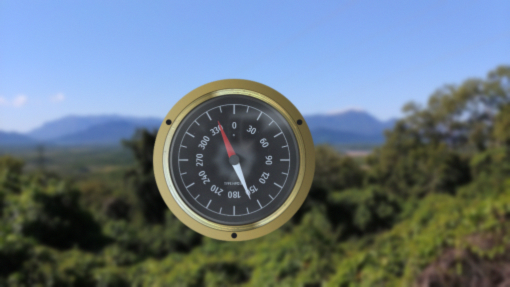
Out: value=337.5 unit=°
